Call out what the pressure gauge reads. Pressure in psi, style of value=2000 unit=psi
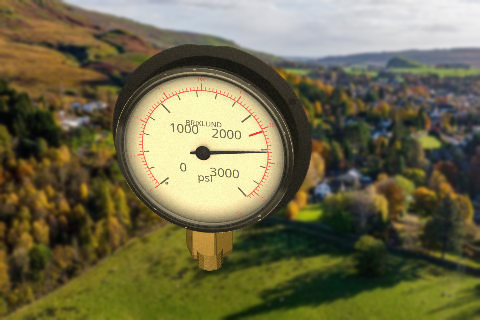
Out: value=2400 unit=psi
